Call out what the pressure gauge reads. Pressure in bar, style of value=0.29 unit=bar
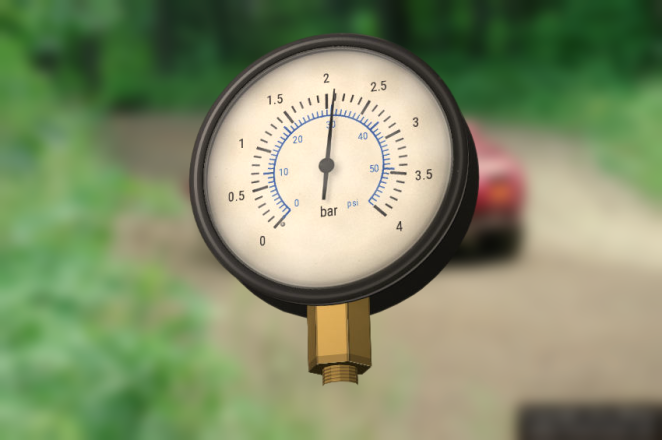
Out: value=2.1 unit=bar
